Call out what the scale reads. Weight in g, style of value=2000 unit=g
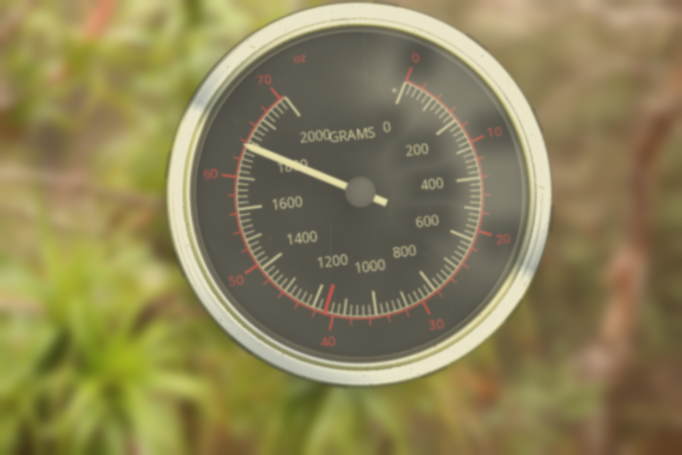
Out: value=1800 unit=g
